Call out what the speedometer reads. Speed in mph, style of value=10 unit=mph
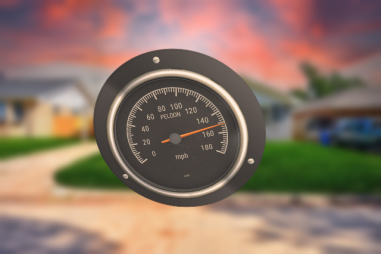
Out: value=150 unit=mph
